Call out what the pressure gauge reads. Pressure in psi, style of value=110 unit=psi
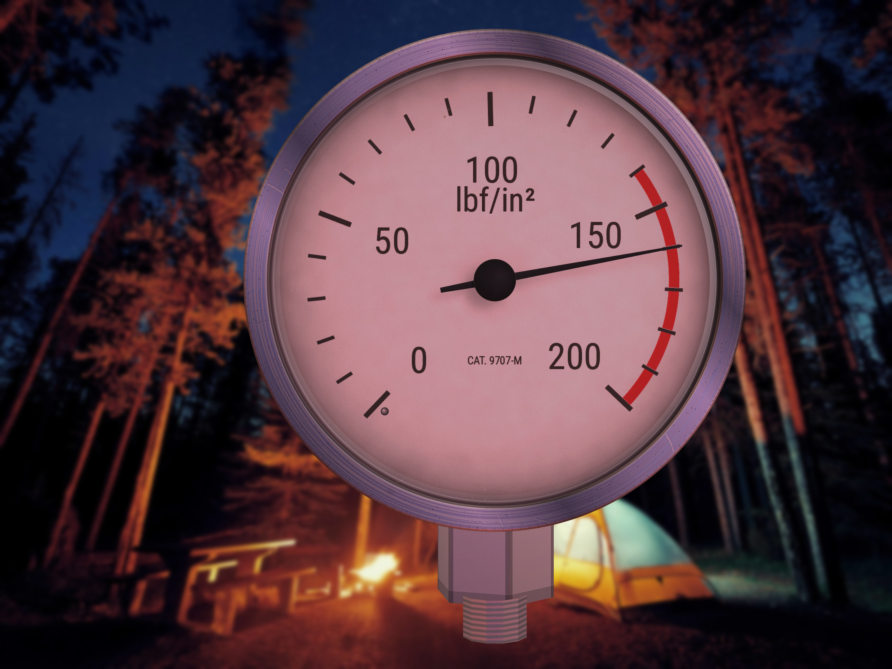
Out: value=160 unit=psi
